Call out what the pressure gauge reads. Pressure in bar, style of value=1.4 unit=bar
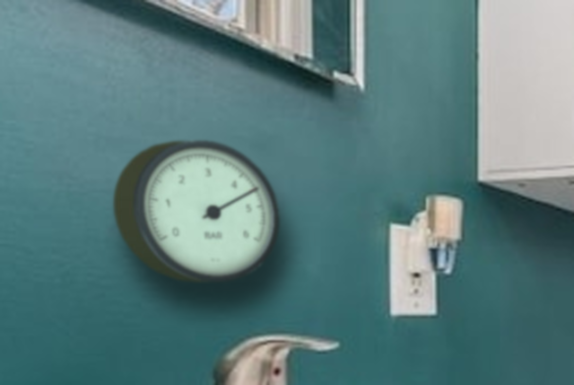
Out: value=4.5 unit=bar
